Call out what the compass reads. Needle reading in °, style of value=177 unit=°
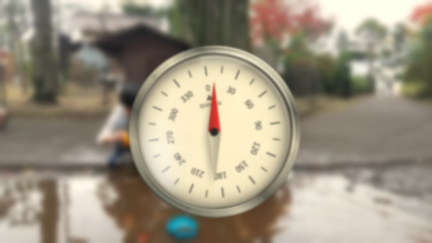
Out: value=7.5 unit=°
